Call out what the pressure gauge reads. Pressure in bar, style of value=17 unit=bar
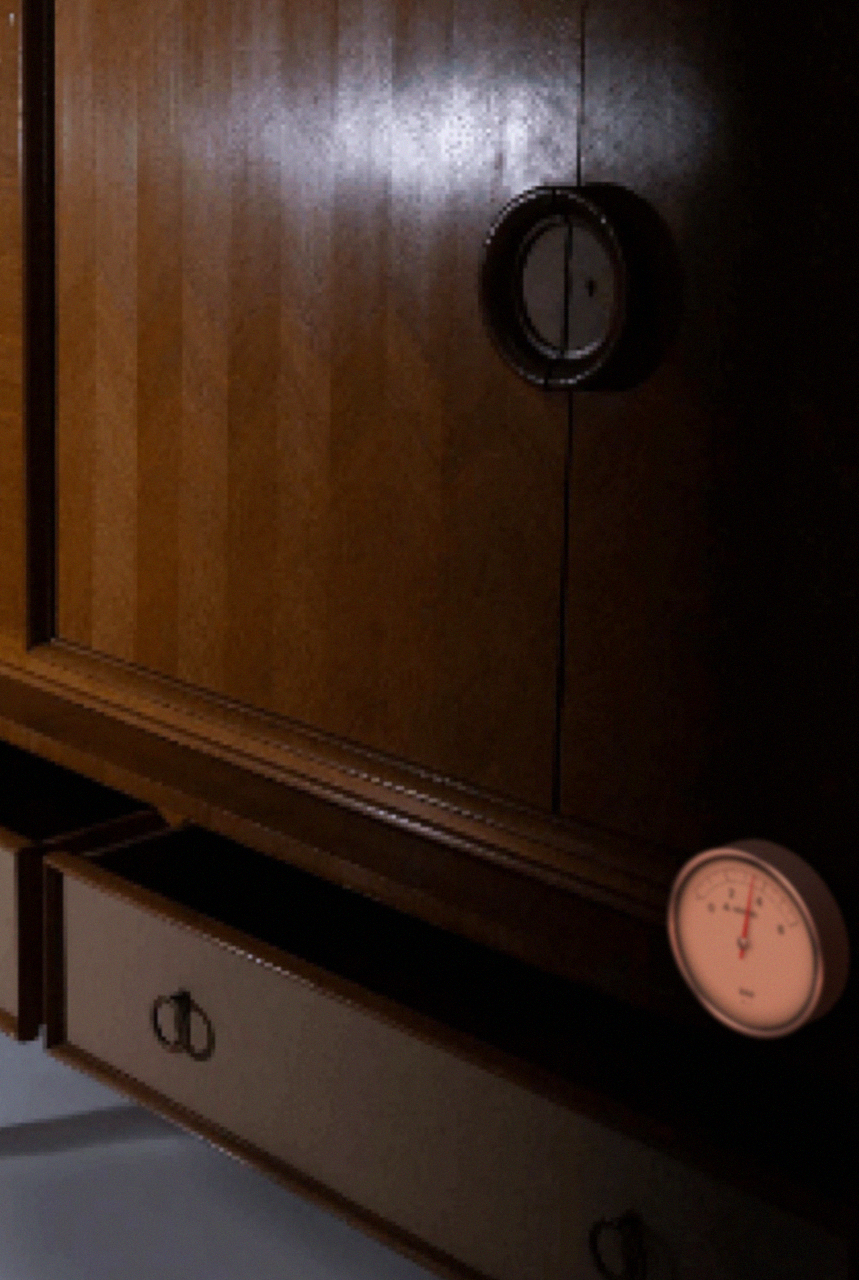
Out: value=3.5 unit=bar
